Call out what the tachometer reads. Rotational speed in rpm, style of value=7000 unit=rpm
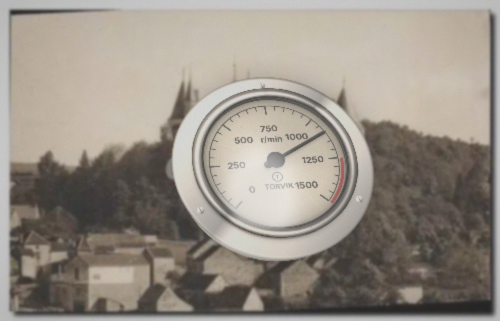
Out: value=1100 unit=rpm
